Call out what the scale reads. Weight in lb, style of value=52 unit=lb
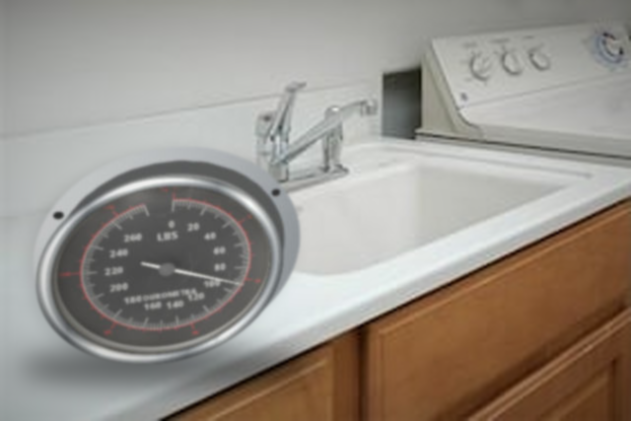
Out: value=90 unit=lb
